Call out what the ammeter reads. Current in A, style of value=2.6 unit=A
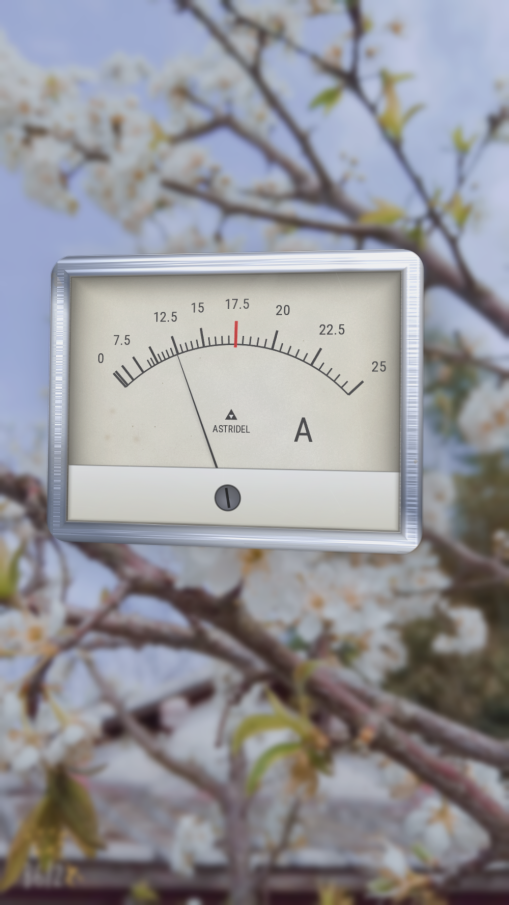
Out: value=12.5 unit=A
